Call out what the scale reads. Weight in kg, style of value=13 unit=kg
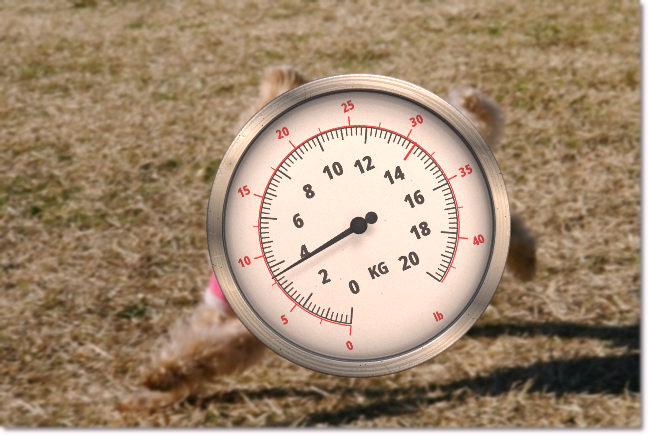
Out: value=3.6 unit=kg
